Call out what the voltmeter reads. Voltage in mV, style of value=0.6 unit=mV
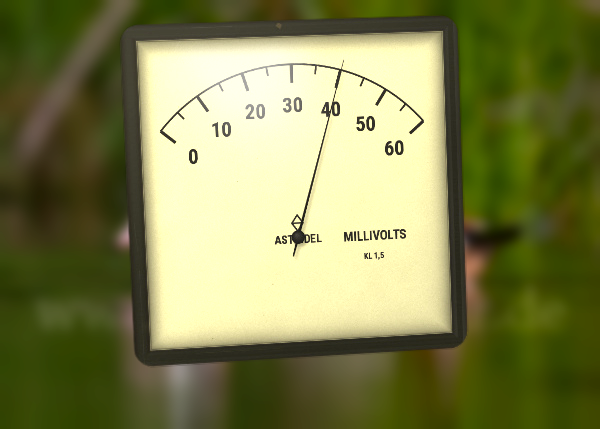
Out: value=40 unit=mV
